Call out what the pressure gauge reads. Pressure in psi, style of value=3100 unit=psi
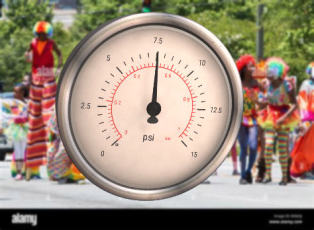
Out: value=7.5 unit=psi
